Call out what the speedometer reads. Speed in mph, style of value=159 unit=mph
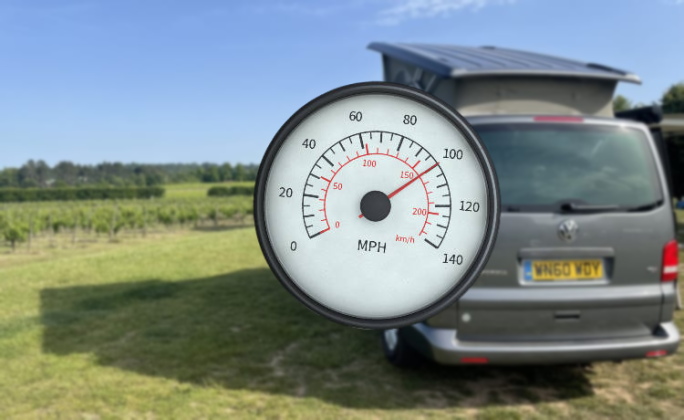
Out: value=100 unit=mph
